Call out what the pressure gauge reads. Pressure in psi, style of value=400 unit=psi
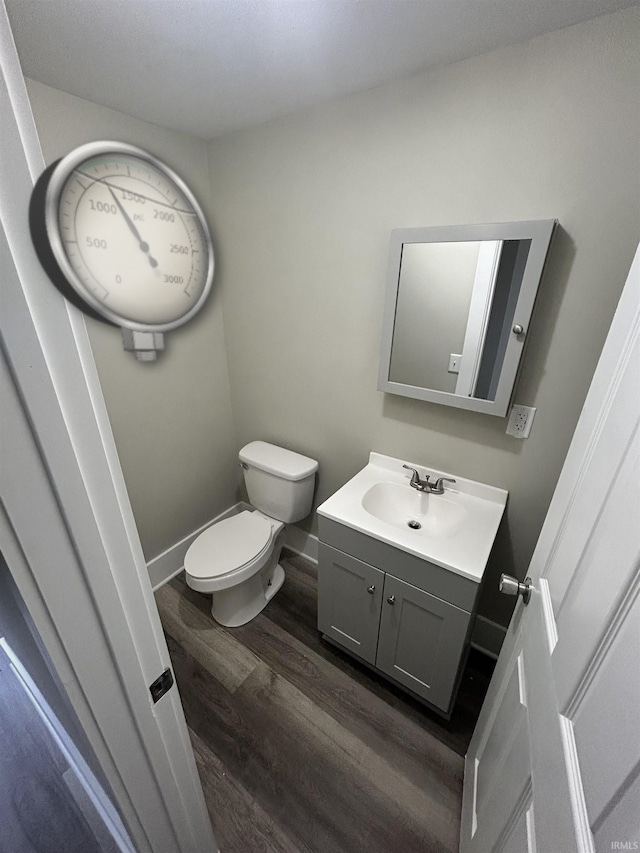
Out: value=1200 unit=psi
